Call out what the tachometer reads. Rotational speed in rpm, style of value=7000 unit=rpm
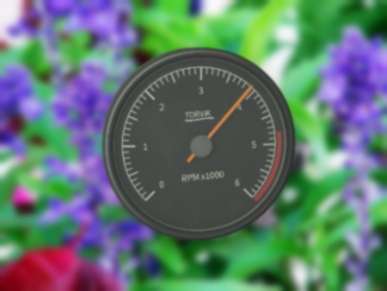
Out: value=3900 unit=rpm
